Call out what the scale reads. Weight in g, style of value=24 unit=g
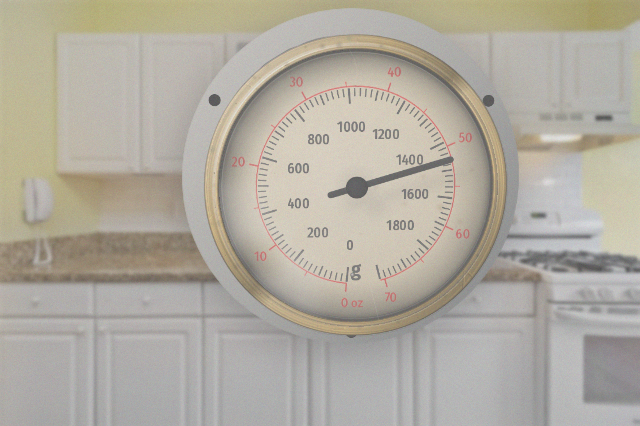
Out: value=1460 unit=g
